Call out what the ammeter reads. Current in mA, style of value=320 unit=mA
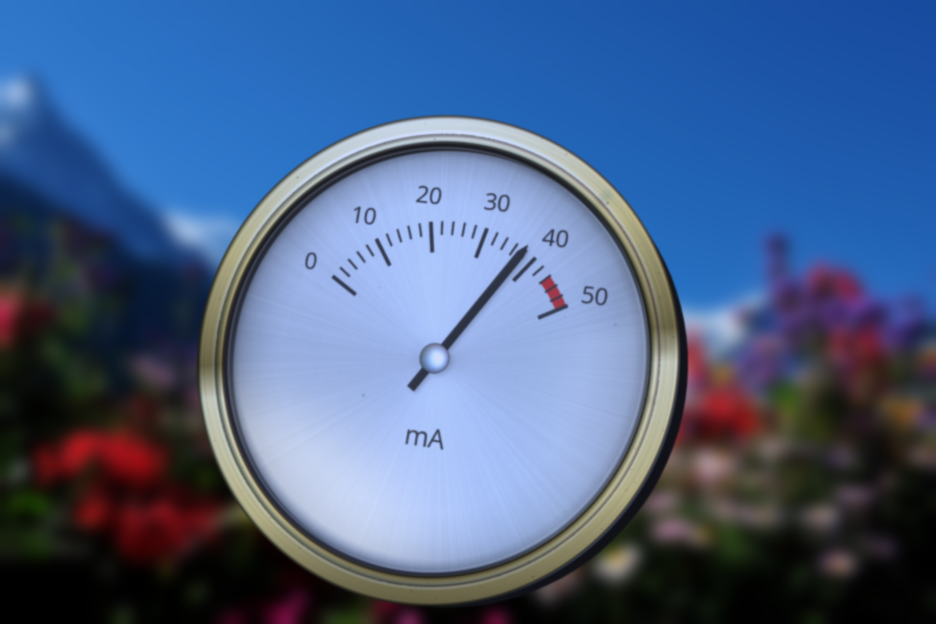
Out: value=38 unit=mA
